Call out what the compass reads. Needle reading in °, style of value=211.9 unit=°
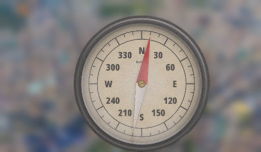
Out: value=10 unit=°
